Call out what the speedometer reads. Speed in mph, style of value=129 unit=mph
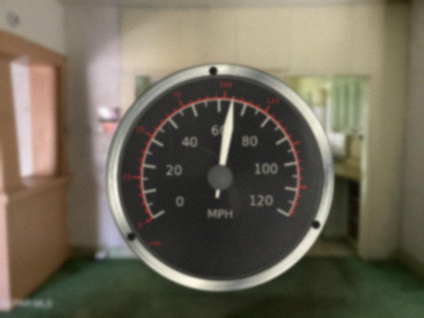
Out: value=65 unit=mph
